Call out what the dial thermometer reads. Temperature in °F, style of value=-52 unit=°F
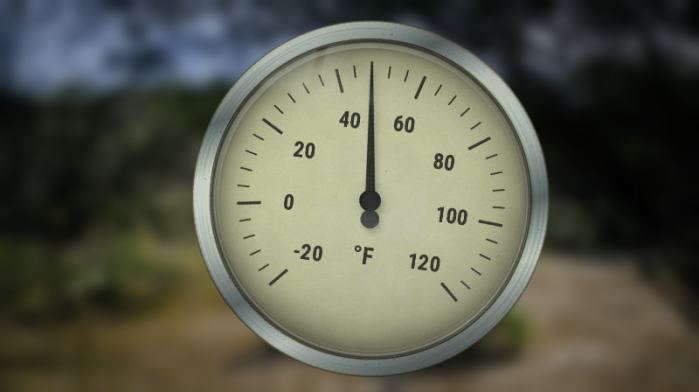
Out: value=48 unit=°F
